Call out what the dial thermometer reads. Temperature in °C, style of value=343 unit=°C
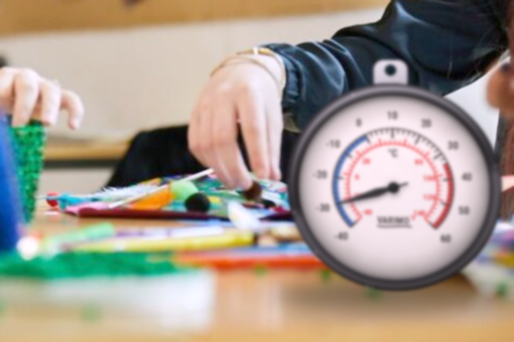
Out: value=-30 unit=°C
